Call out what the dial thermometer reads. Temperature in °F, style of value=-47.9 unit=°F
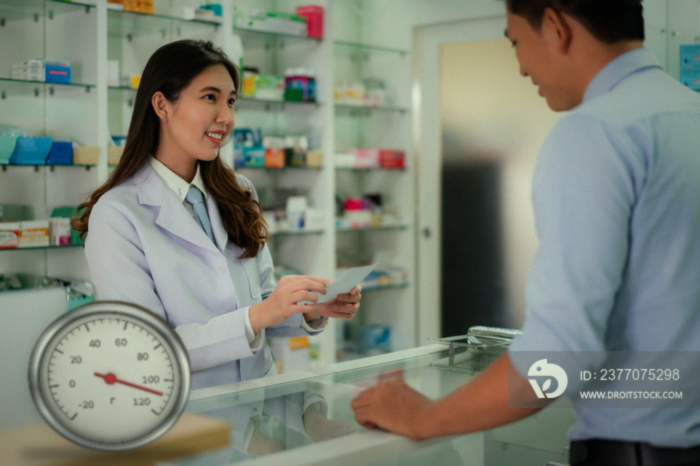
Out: value=108 unit=°F
